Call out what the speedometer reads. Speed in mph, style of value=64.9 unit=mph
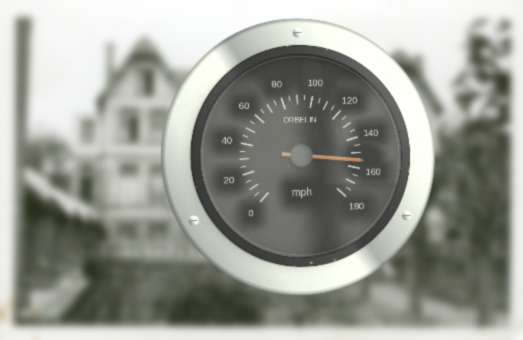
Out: value=155 unit=mph
